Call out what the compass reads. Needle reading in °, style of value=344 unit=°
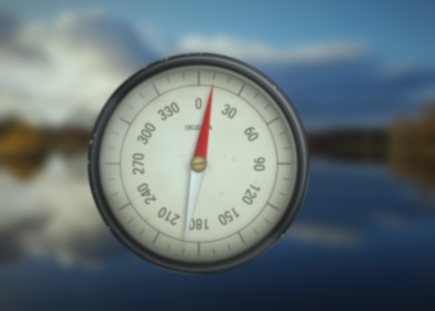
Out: value=10 unit=°
